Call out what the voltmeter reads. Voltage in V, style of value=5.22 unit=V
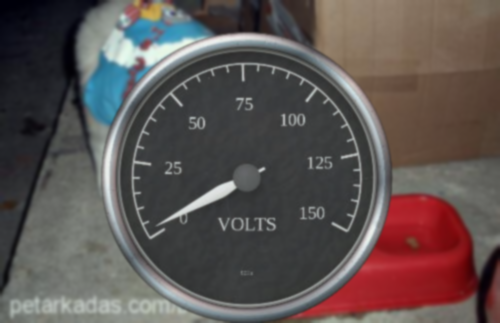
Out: value=2.5 unit=V
